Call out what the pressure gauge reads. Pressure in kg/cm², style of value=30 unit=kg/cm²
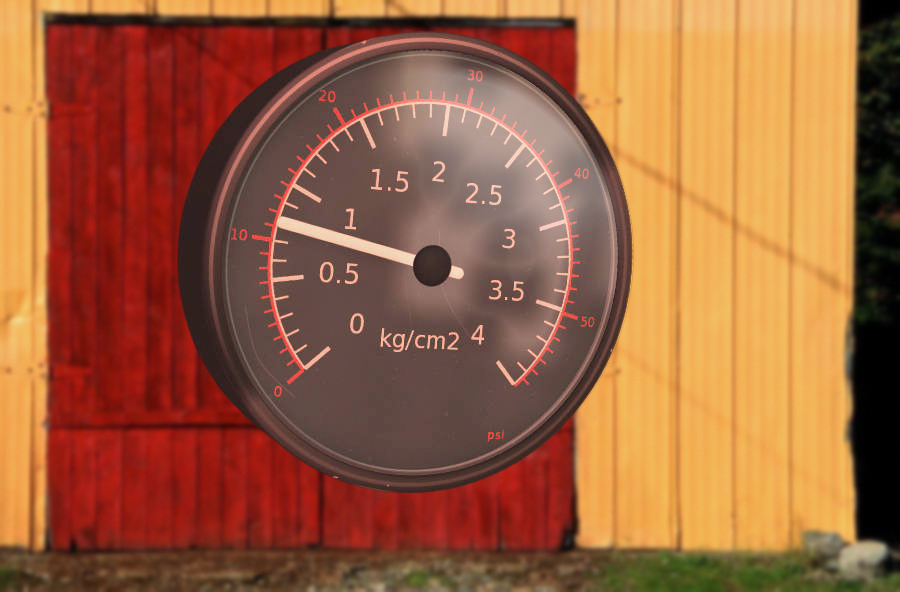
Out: value=0.8 unit=kg/cm²
